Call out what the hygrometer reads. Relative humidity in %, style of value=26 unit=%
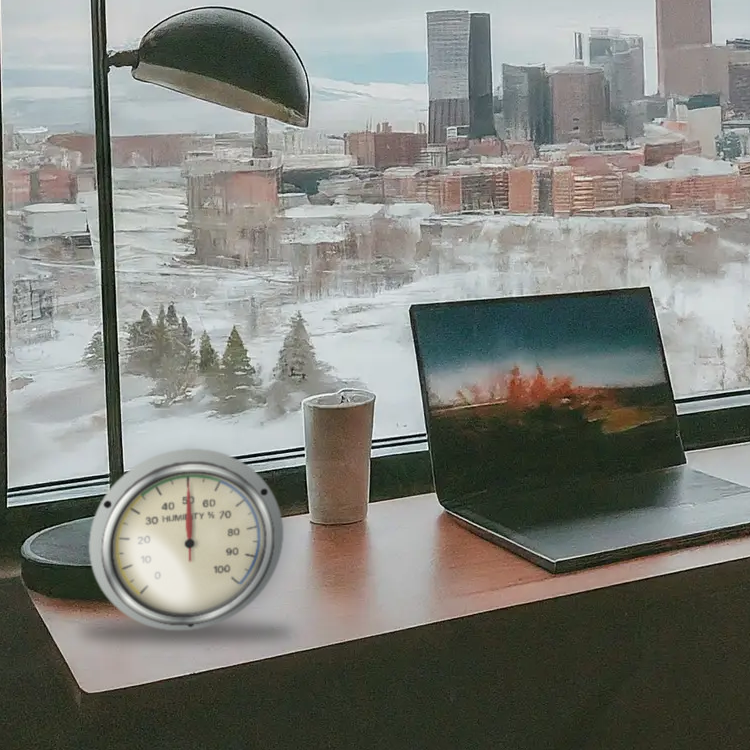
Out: value=50 unit=%
